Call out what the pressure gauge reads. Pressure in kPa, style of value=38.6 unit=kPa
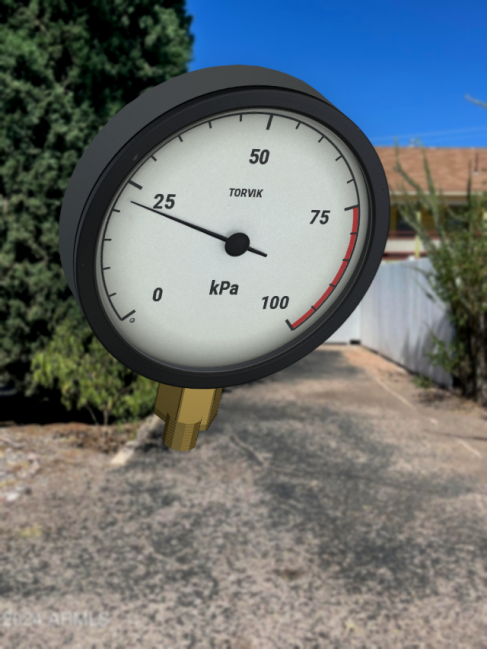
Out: value=22.5 unit=kPa
